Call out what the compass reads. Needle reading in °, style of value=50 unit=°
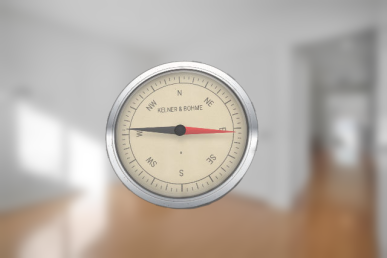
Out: value=95 unit=°
